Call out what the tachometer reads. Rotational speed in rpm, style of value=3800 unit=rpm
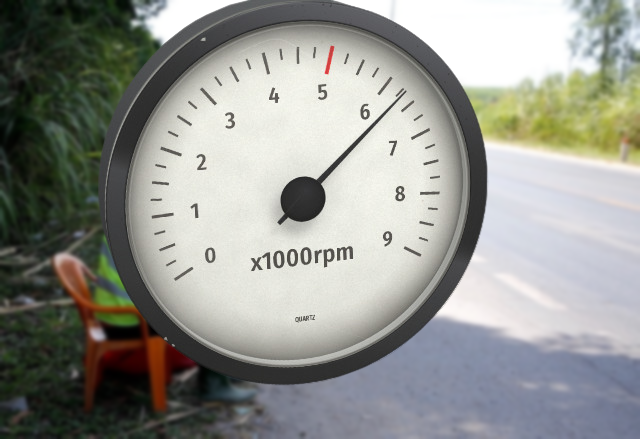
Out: value=6250 unit=rpm
